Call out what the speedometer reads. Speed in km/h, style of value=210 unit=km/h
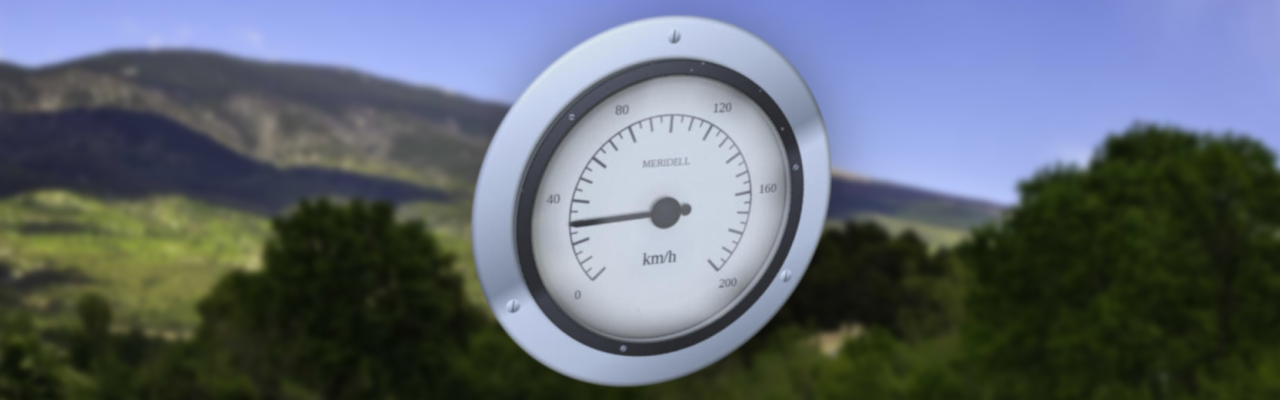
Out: value=30 unit=km/h
